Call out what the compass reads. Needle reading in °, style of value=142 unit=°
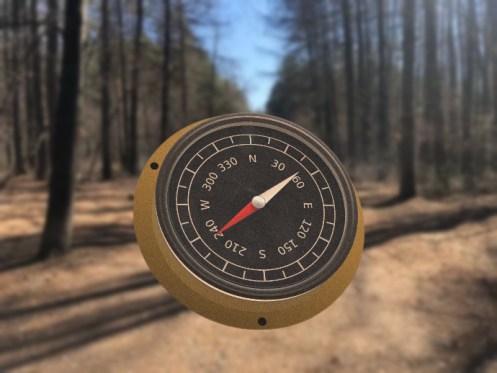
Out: value=232.5 unit=°
